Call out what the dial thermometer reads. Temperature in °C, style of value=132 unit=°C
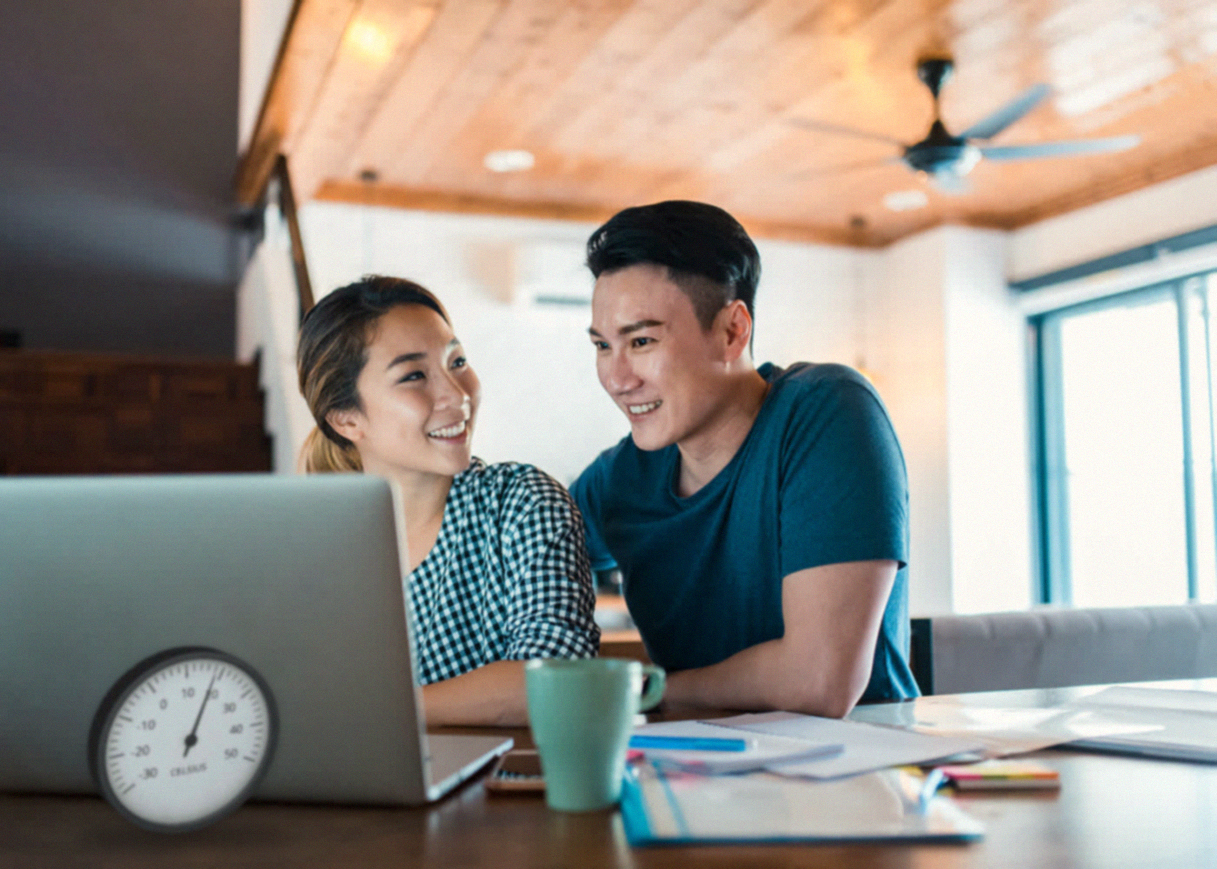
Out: value=18 unit=°C
